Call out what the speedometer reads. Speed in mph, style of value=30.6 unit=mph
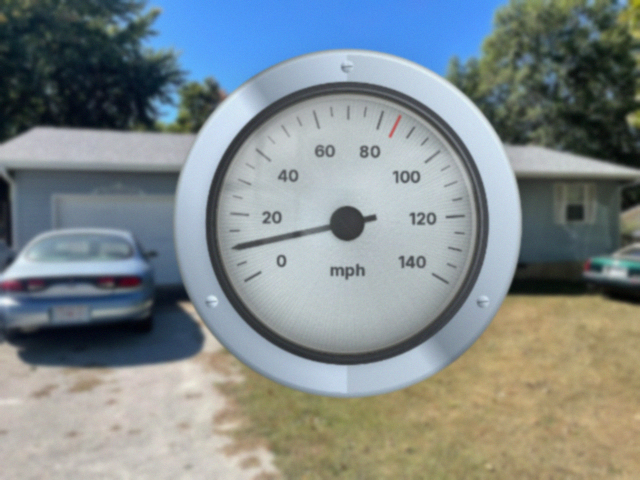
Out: value=10 unit=mph
